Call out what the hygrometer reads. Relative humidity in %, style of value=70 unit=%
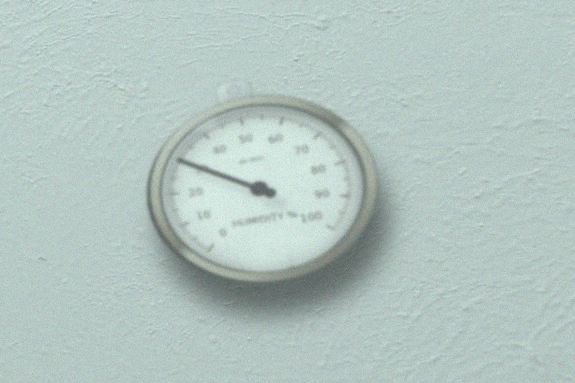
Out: value=30 unit=%
